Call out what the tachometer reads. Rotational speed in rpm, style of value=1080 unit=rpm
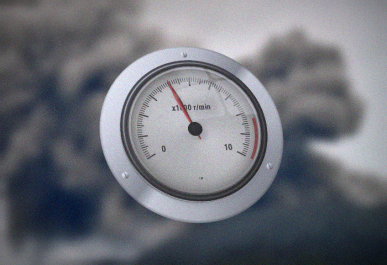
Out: value=4000 unit=rpm
